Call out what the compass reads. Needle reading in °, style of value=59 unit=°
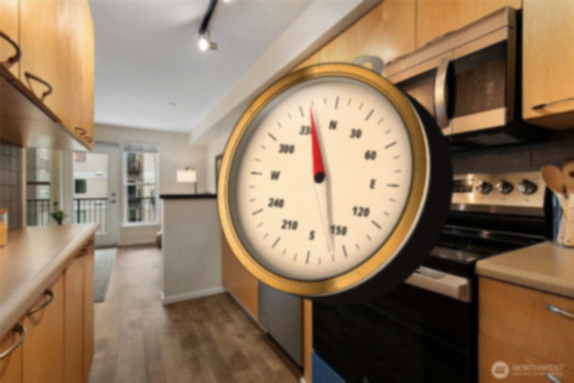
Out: value=340 unit=°
